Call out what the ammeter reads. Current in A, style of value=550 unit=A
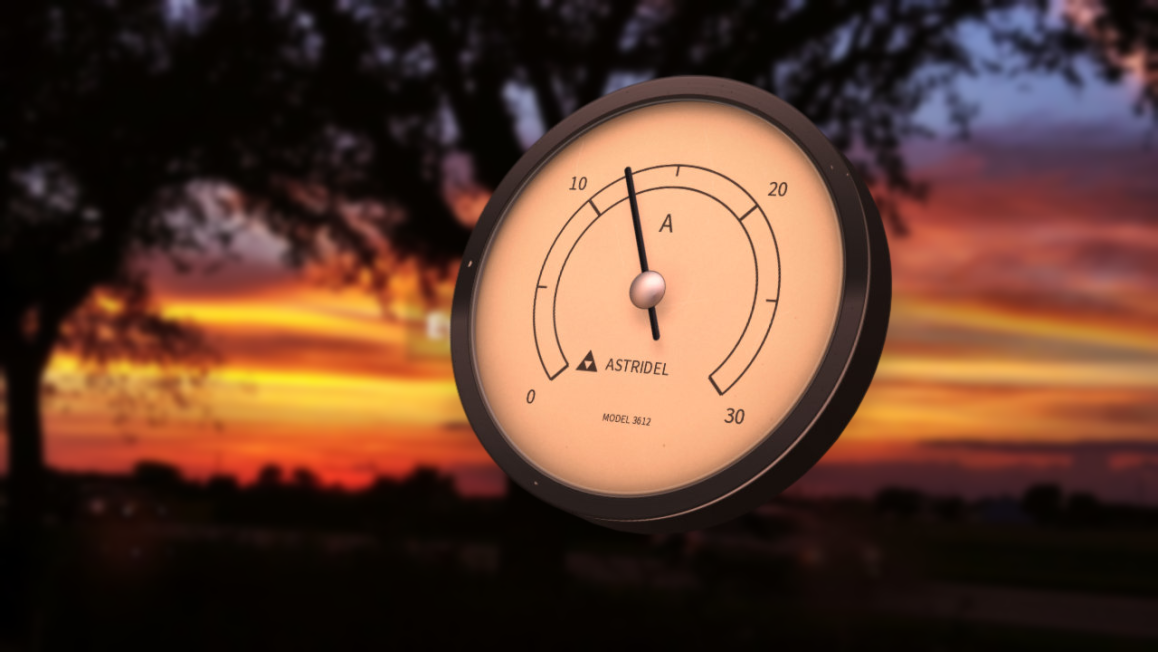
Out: value=12.5 unit=A
